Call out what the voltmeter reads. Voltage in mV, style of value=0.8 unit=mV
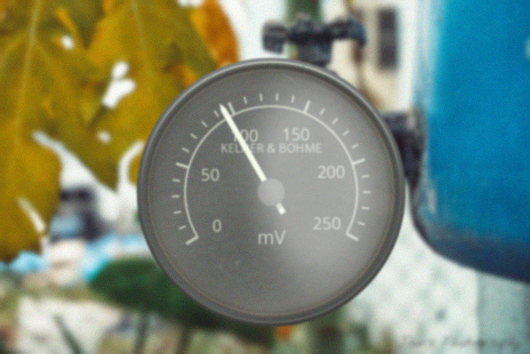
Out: value=95 unit=mV
